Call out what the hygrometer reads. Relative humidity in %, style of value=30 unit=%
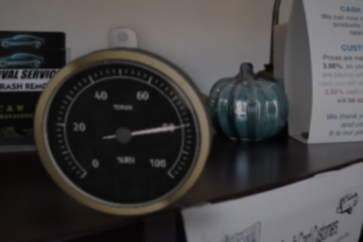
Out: value=80 unit=%
